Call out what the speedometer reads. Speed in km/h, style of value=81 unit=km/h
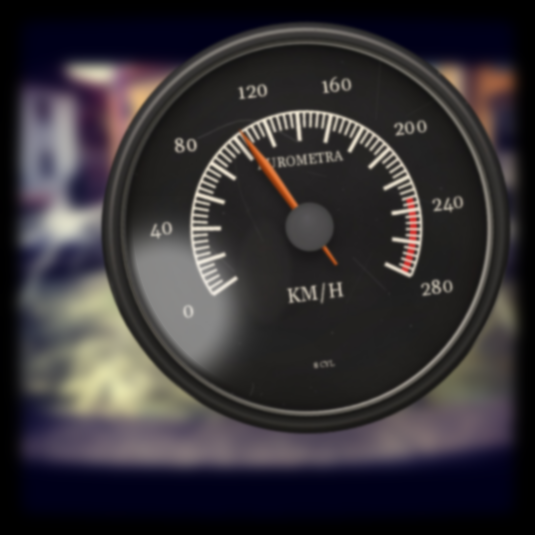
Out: value=104 unit=km/h
